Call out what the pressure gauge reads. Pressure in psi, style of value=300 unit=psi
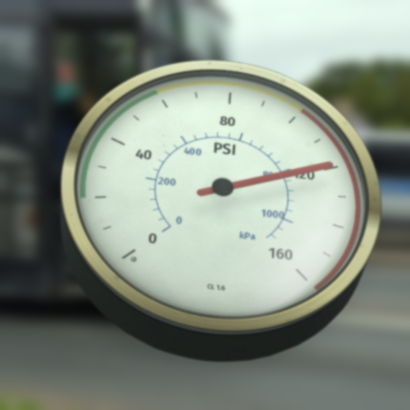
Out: value=120 unit=psi
